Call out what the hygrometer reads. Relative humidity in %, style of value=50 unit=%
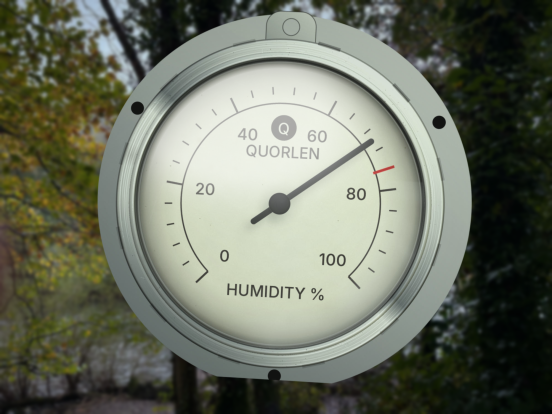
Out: value=70 unit=%
